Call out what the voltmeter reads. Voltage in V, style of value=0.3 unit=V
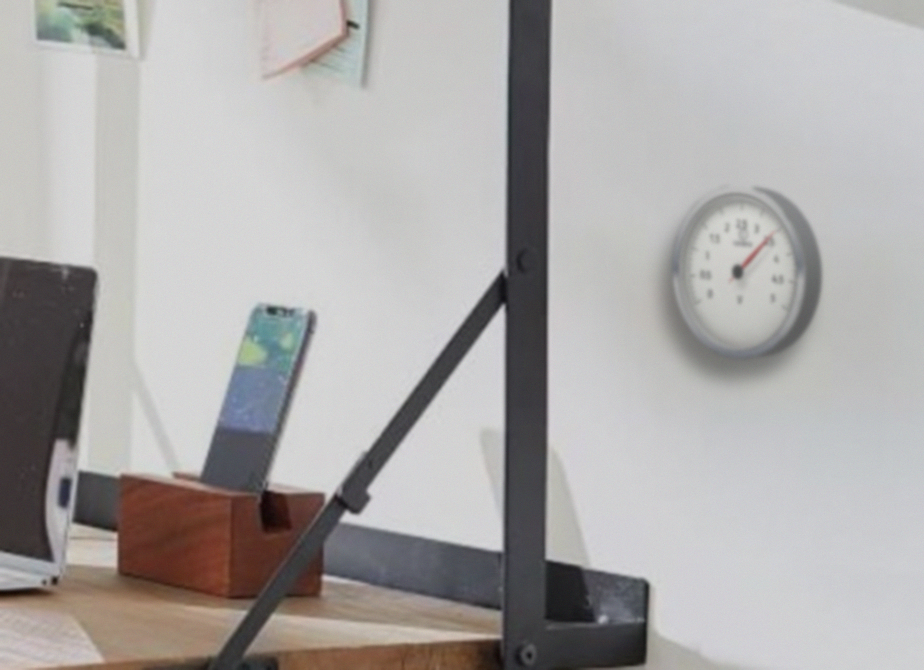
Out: value=3.5 unit=V
